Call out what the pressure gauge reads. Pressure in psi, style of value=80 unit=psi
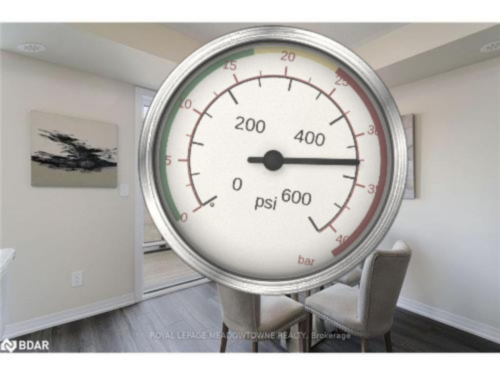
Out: value=475 unit=psi
